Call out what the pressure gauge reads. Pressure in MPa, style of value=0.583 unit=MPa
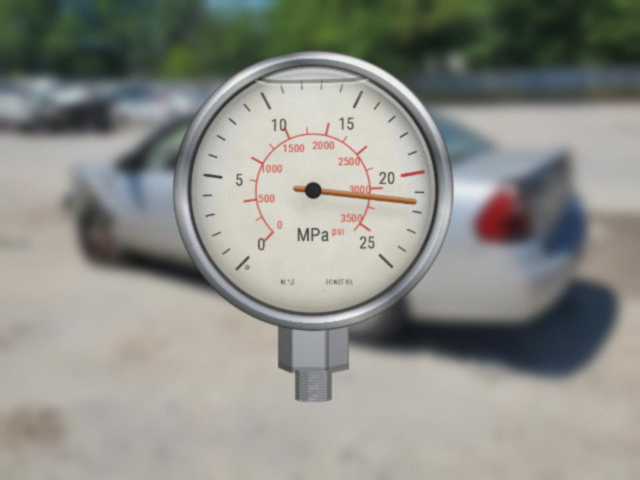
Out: value=21.5 unit=MPa
